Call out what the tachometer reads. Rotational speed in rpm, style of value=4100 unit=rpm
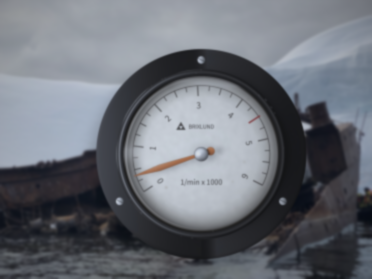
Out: value=375 unit=rpm
